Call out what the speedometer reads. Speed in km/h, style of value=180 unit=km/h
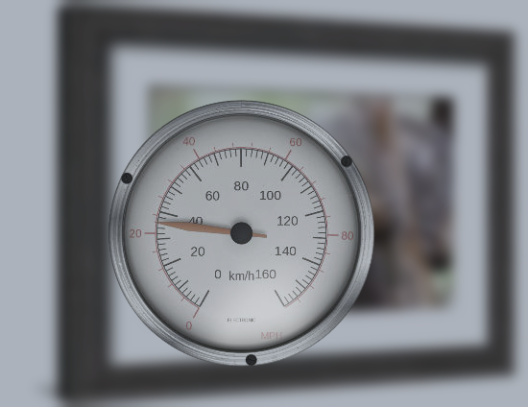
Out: value=36 unit=km/h
